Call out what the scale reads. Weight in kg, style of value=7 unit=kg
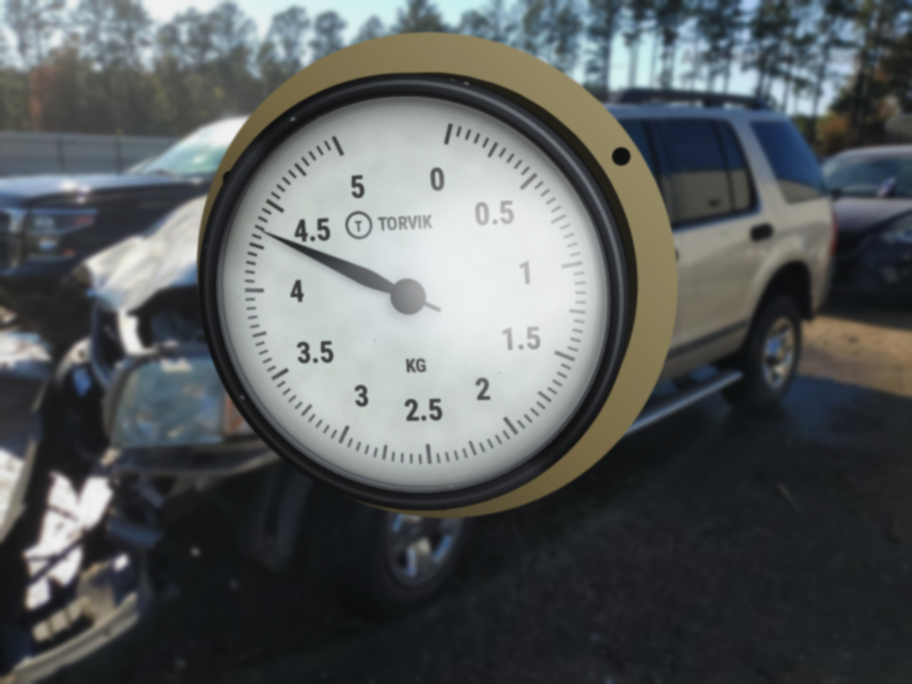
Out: value=4.35 unit=kg
